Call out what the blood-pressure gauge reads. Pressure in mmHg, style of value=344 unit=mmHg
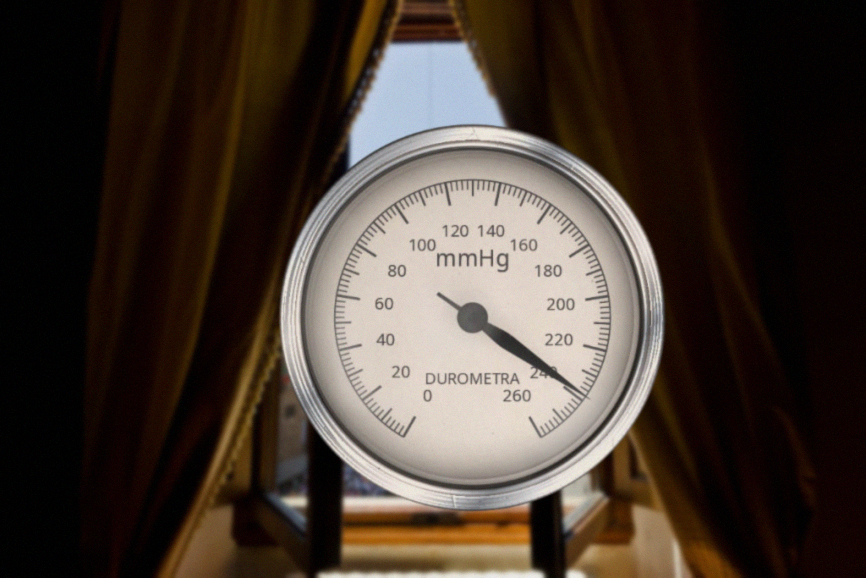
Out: value=238 unit=mmHg
